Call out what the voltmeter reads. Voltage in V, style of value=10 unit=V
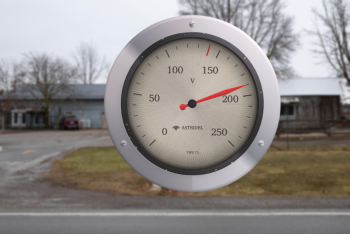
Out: value=190 unit=V
